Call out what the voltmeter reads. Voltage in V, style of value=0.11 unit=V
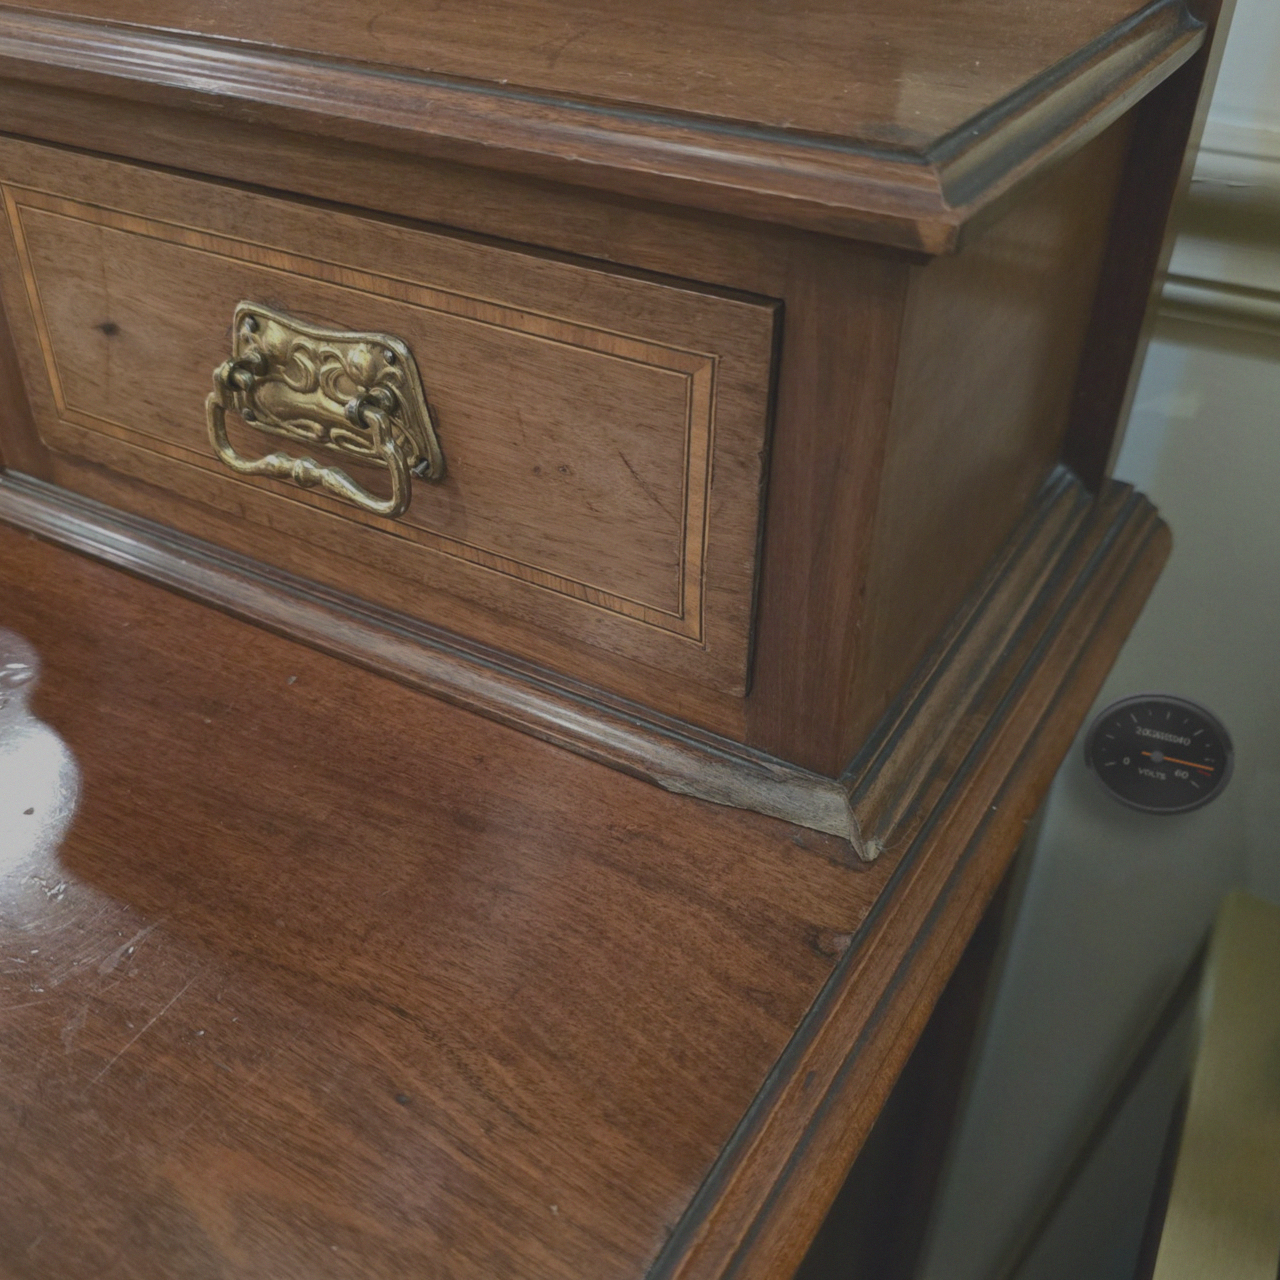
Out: value=52.5 unit=V
